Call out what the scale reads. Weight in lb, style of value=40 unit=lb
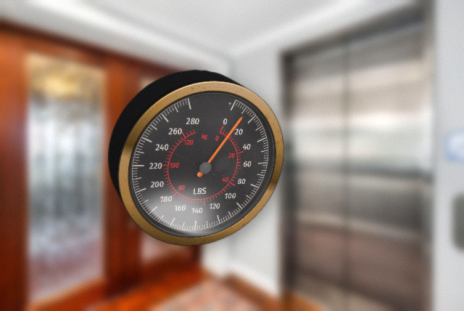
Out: value=10 unit=lb
